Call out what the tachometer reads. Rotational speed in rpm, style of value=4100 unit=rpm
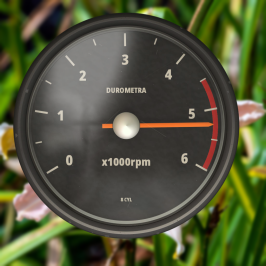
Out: value=5250 unit=rpm
